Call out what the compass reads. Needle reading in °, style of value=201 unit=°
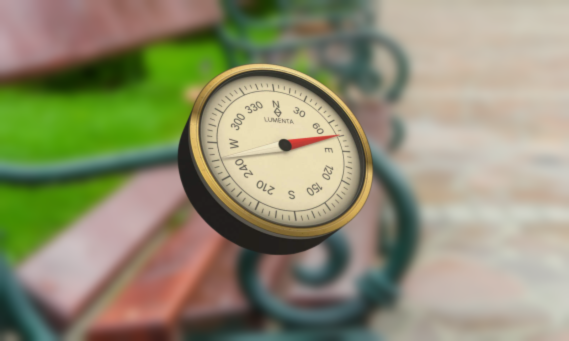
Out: value=75 unit=°
